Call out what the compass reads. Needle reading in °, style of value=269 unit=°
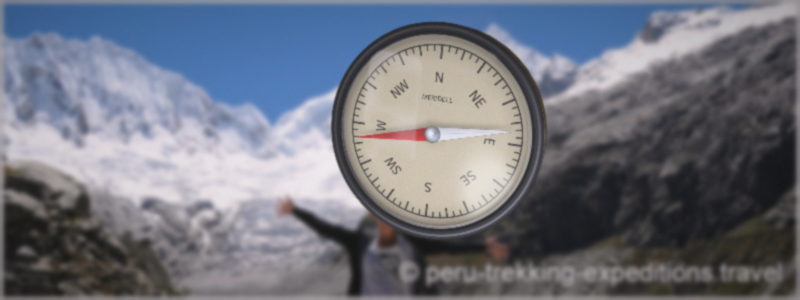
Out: value=260 unit=°
